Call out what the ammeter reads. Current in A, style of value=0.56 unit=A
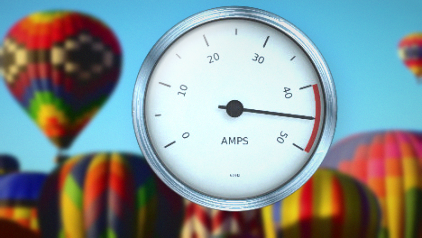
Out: value=45 unit=A
